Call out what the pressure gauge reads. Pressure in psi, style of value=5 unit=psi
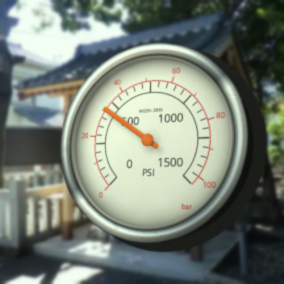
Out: value=450 unit=psi
